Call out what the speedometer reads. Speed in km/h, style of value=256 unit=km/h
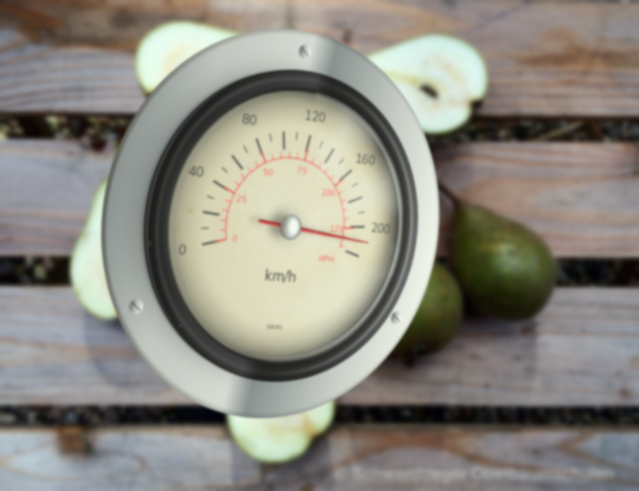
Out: value=210 unit=km/h
